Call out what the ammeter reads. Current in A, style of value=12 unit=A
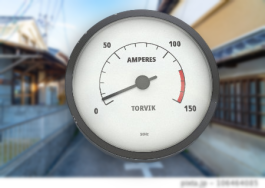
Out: value=5 unit=A
